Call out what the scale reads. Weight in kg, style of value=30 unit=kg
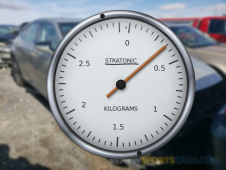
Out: value=0.35 unit=kg
